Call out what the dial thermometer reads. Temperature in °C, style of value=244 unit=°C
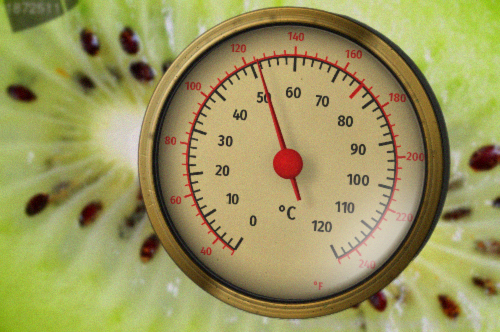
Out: value=52 unit=°C
